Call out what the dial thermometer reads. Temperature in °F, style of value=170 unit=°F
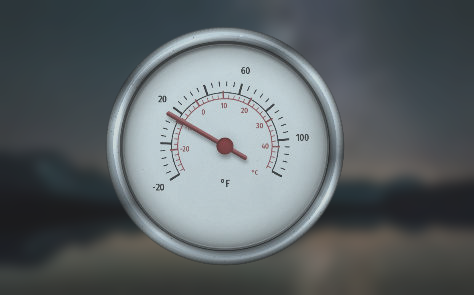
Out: value=16 unit=°F
